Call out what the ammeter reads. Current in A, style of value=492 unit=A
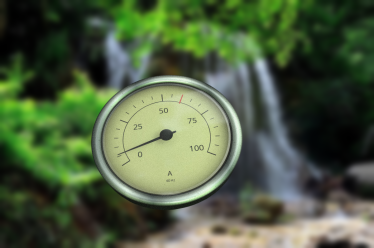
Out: value=5 unit=A
